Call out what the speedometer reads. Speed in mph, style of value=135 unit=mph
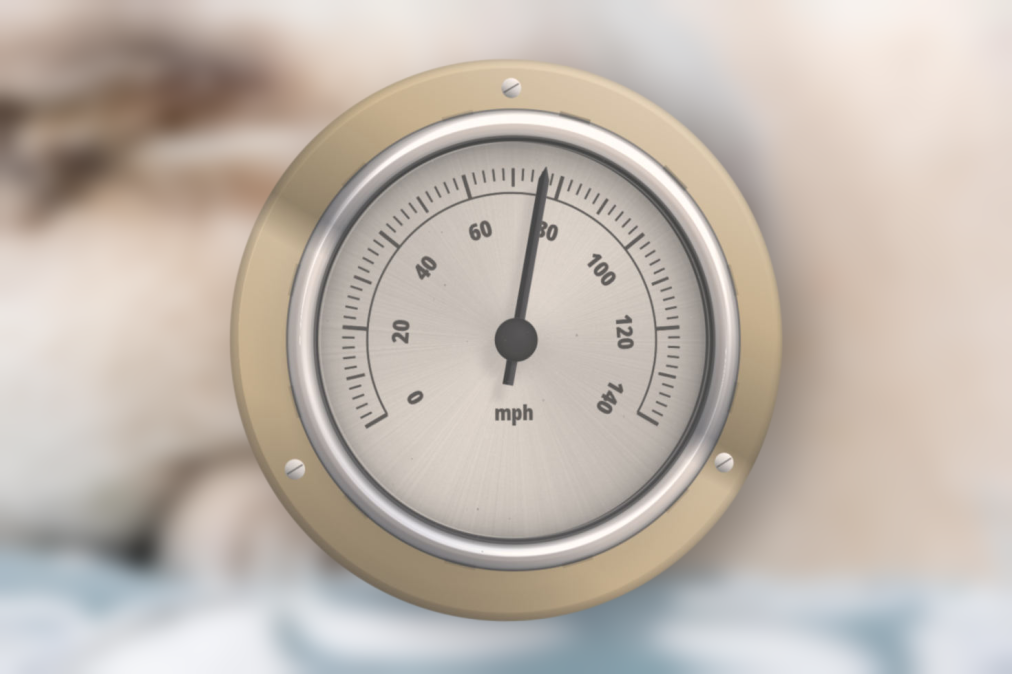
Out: value=76 unit=mph
